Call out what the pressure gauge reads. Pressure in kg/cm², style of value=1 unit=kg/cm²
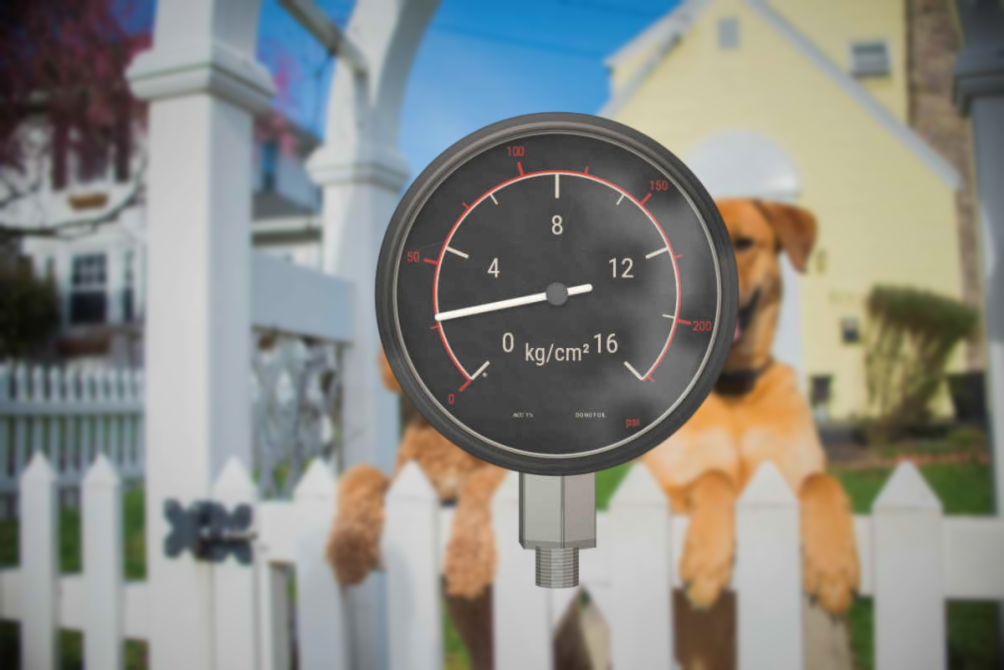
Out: value=2 unit=kg/cm²
